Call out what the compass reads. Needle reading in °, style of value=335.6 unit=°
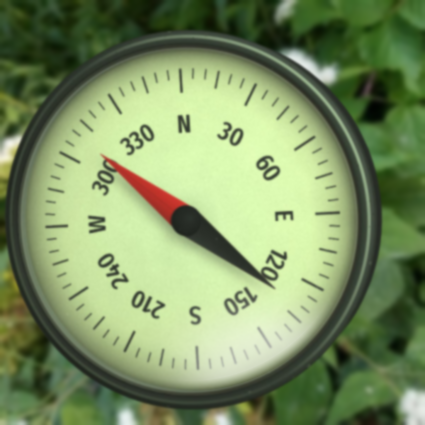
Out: value=310 unit=°
